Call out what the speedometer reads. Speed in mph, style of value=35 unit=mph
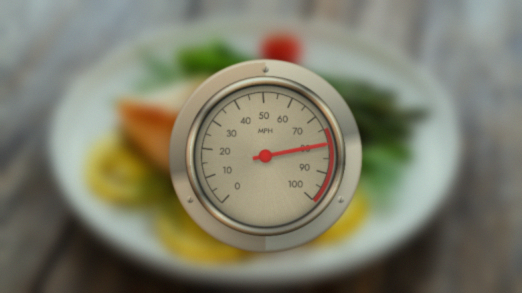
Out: value=80 unit=mph
